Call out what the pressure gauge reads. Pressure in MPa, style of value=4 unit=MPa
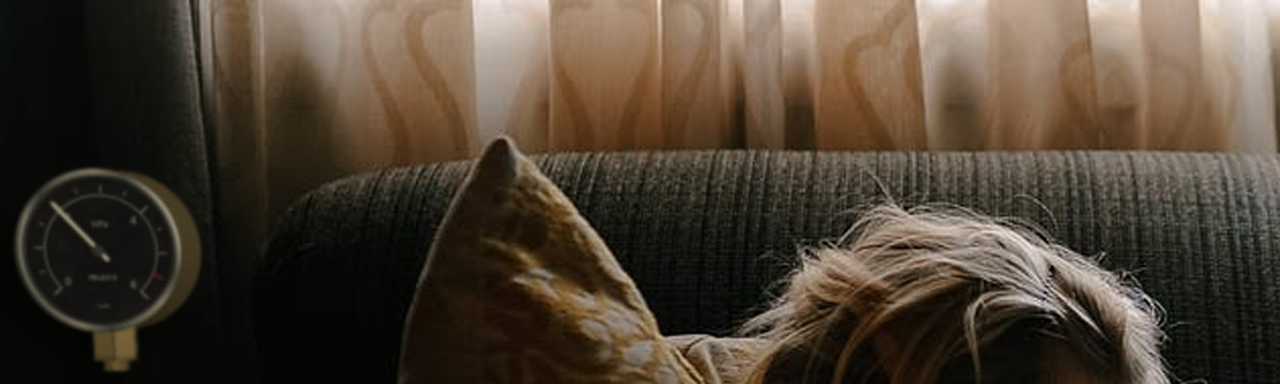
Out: value=2 unit=MPa
